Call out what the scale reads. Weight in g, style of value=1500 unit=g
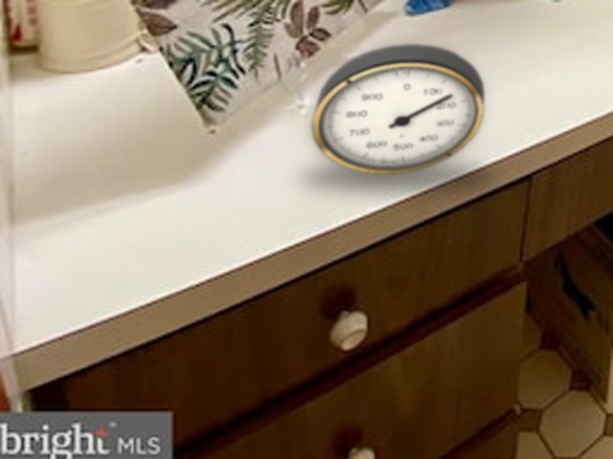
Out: value=150 unit=g
